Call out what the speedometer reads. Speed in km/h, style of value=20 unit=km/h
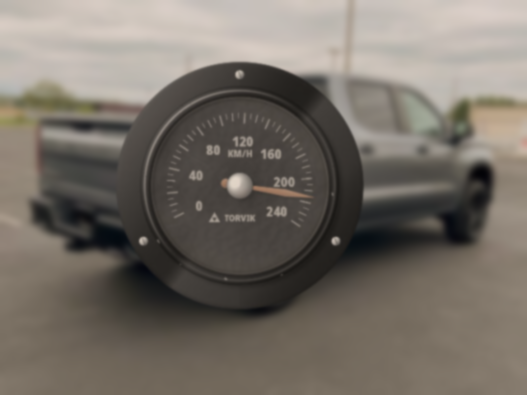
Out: value=215 unit=km/h
